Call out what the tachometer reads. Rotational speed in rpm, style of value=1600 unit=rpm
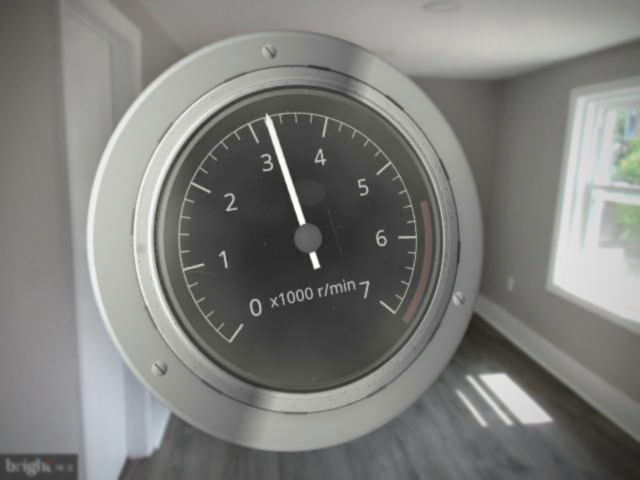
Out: value=3200 unit=rpm
